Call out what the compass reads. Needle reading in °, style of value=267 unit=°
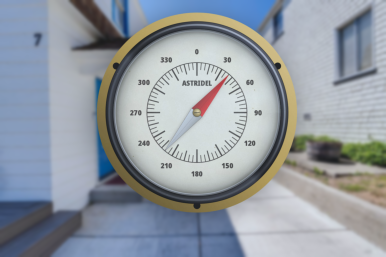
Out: value=40 unit=°
